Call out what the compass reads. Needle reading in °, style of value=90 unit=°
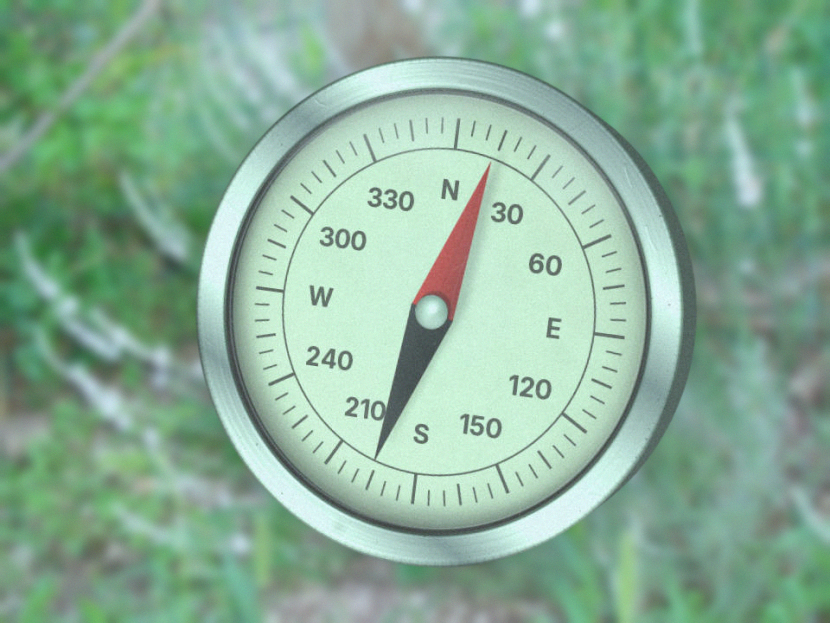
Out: value=15 unit=°
